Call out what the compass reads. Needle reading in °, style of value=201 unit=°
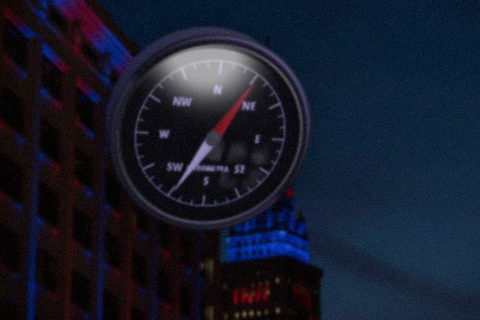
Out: value=30 unit=°
